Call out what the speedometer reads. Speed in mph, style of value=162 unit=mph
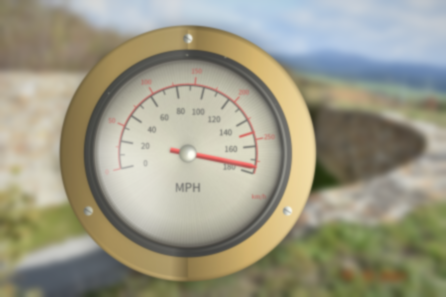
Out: value=175 unit=mph
